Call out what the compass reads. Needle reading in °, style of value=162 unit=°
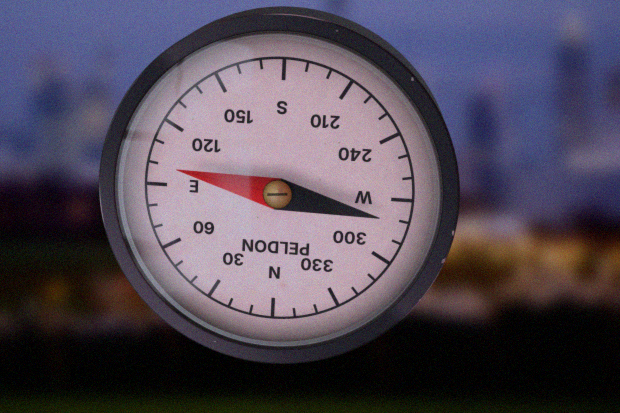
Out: value=100 unit=°
